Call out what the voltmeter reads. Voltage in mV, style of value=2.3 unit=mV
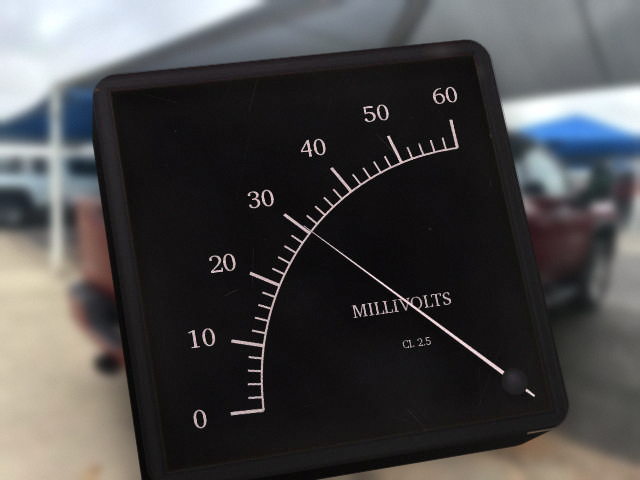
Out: value=30 unit=mV
